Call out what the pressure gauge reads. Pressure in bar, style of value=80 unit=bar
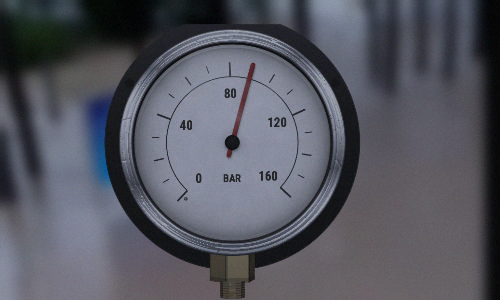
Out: value=90 unit=bar
